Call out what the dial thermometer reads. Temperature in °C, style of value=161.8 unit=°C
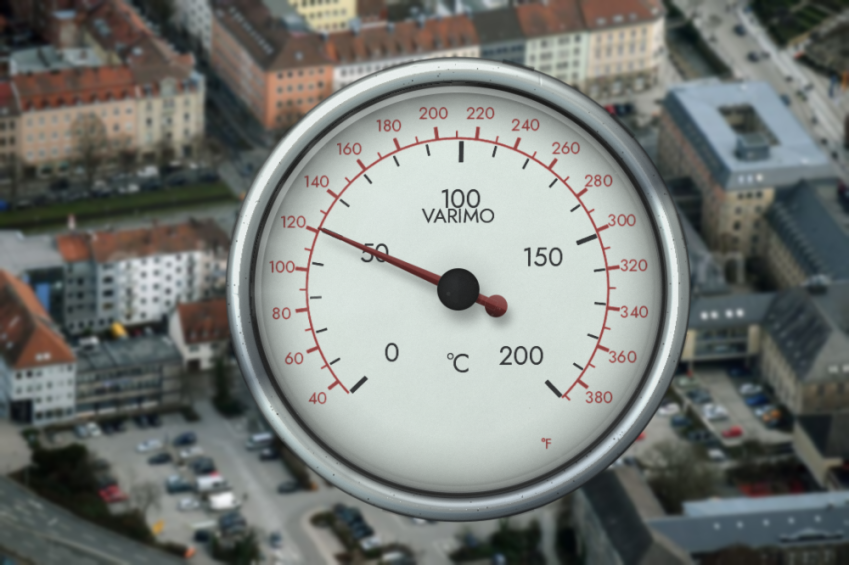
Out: value=50 unit=°C
